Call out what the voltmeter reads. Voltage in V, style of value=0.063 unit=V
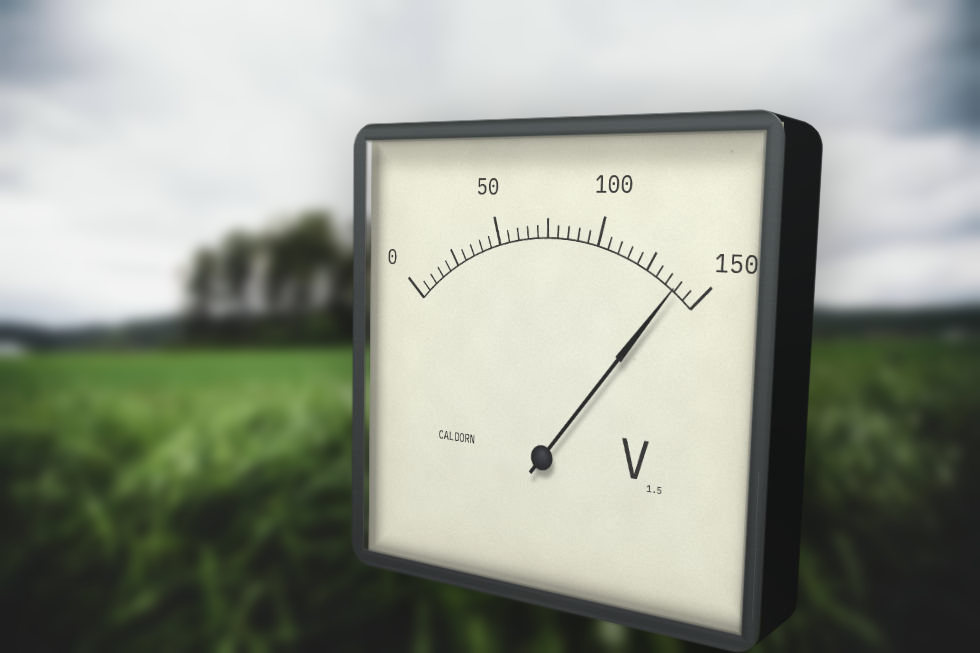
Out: value=140 unit=V
